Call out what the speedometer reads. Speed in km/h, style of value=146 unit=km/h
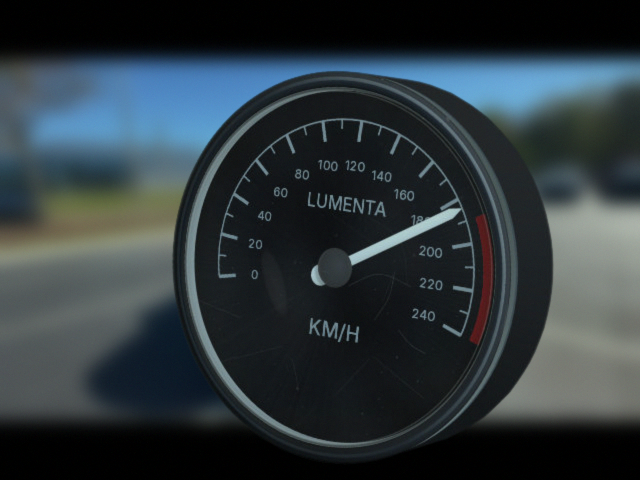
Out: value=185 unit=km/h
